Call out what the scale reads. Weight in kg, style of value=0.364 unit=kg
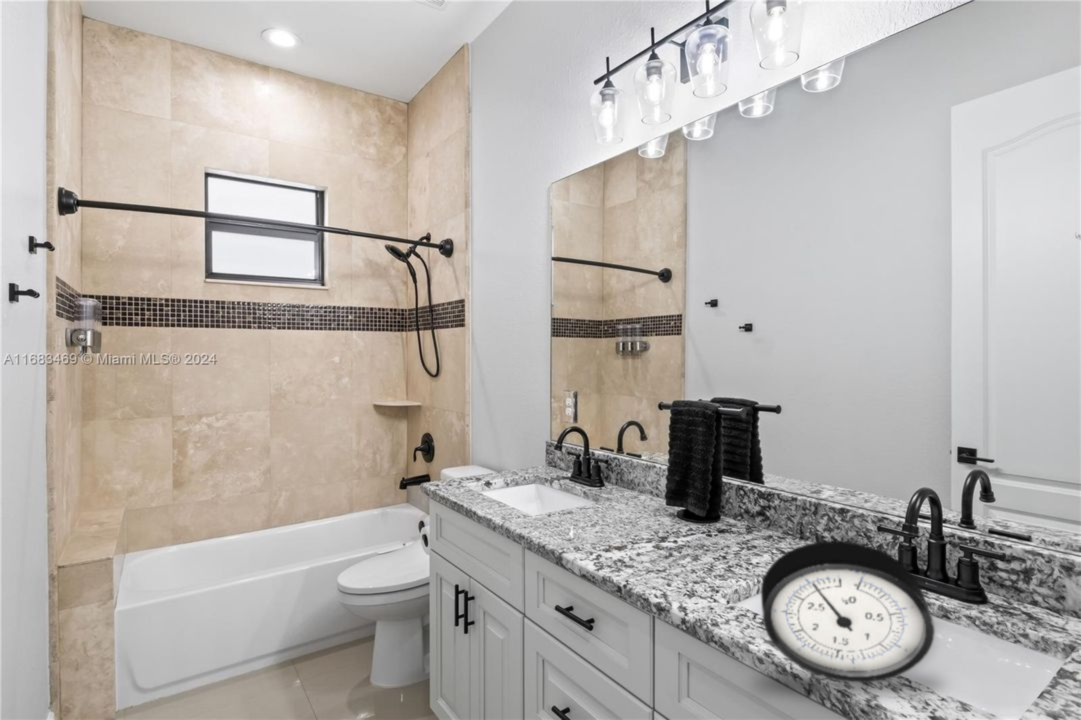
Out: value=2.75 unit=kg
